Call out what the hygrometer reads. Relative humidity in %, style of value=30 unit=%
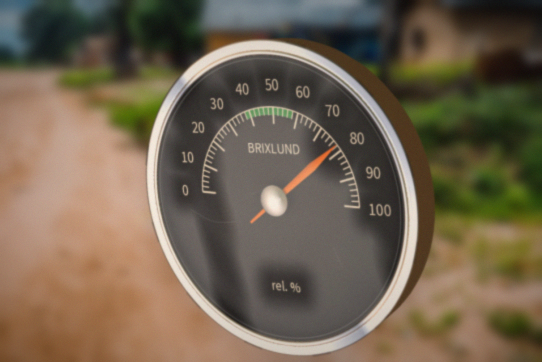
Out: value=78 unit=%
